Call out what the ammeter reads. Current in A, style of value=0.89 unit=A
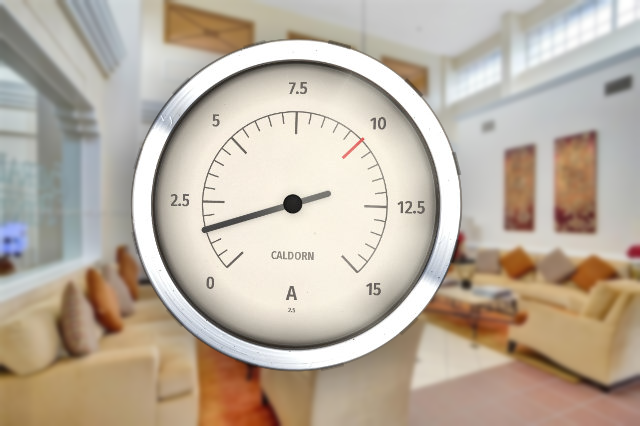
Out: value=1.5 unit=A
